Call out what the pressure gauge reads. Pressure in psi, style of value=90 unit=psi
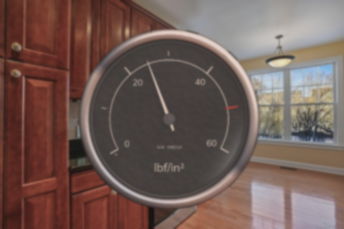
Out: value=25 unit=psi
